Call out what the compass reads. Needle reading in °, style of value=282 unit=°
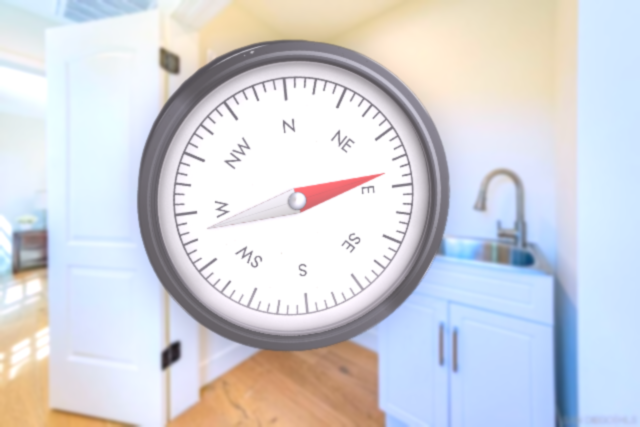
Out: value=80 unit=°
